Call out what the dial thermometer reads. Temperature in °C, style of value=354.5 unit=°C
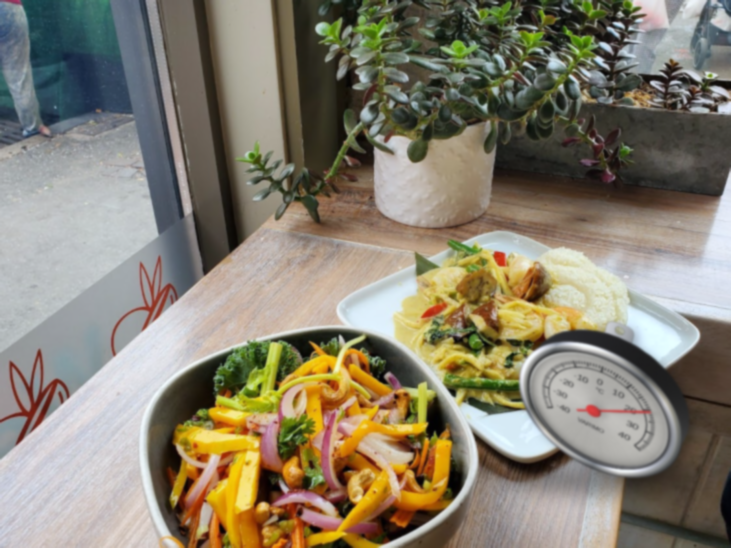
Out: value=20 unit=°C
